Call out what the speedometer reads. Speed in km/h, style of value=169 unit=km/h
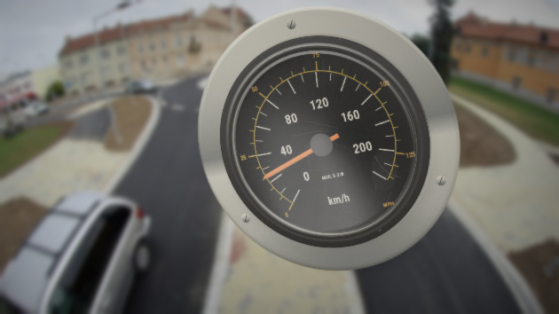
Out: value=25 unit=km/h
